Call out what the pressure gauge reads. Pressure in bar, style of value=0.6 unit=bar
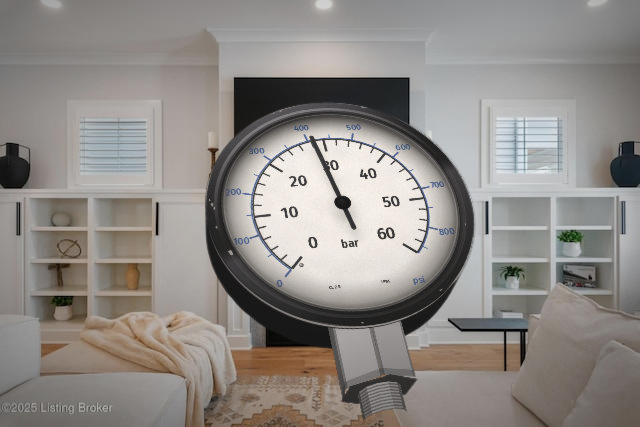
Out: value=28 unit=bar
